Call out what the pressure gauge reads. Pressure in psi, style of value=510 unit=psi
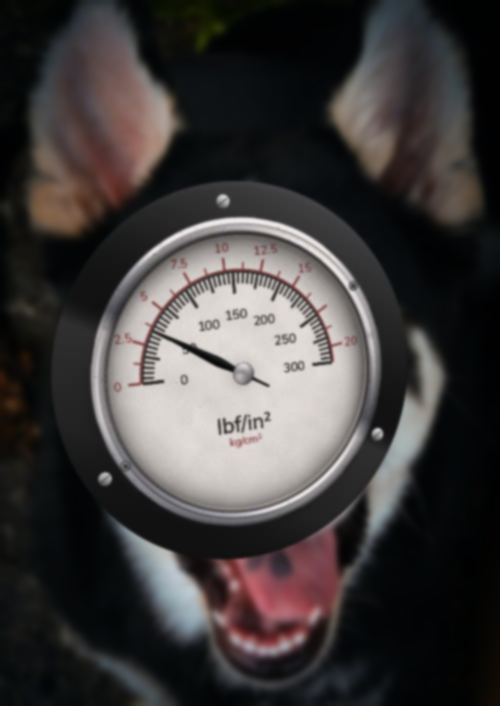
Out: value=50 unit=psi
